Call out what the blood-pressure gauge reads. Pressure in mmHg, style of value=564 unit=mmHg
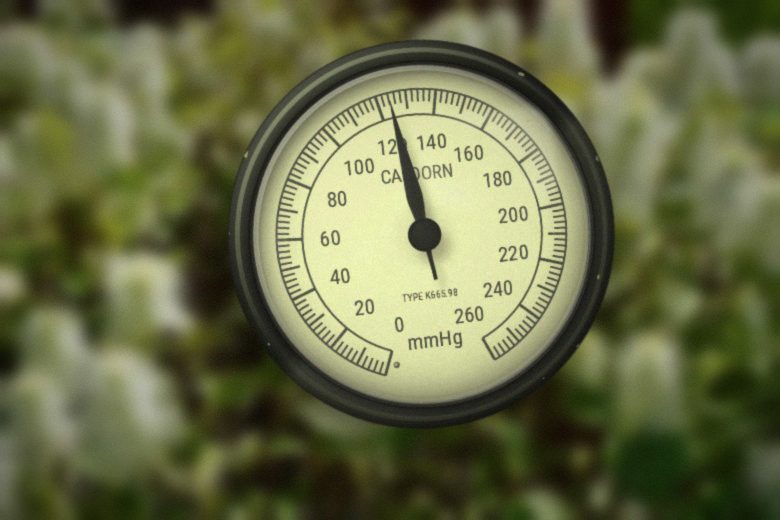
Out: value=124 unit=mmHg
